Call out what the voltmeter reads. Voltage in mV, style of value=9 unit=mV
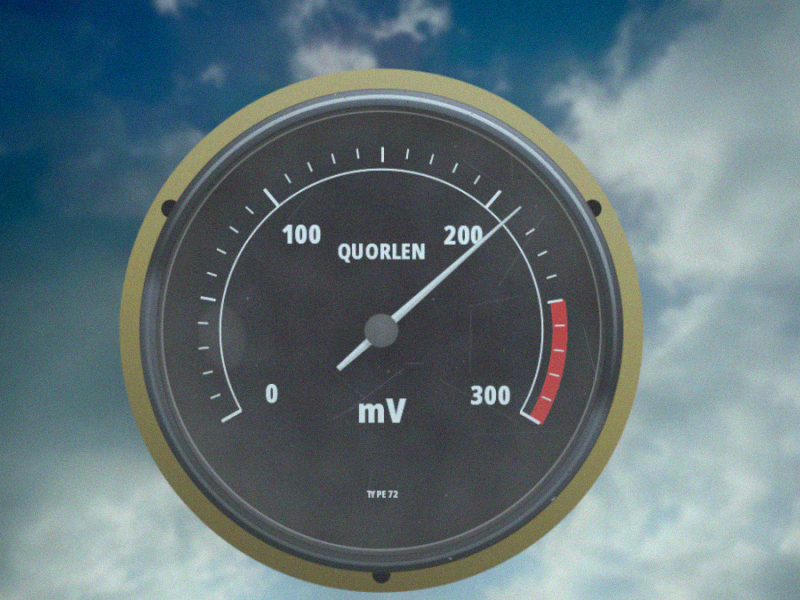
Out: value=210 unit=mV
